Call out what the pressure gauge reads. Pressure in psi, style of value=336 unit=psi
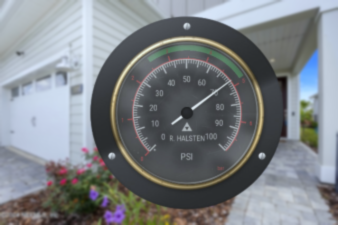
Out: value=70 unit=psi
